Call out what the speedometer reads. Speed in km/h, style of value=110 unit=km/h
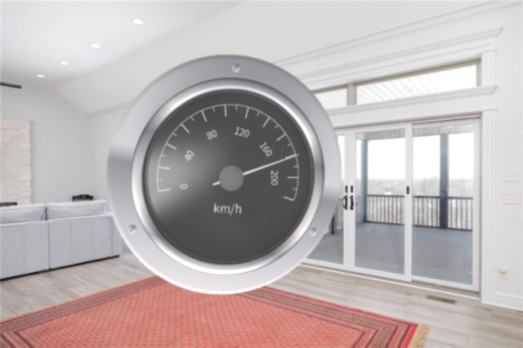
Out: value=180 unit=km/h
